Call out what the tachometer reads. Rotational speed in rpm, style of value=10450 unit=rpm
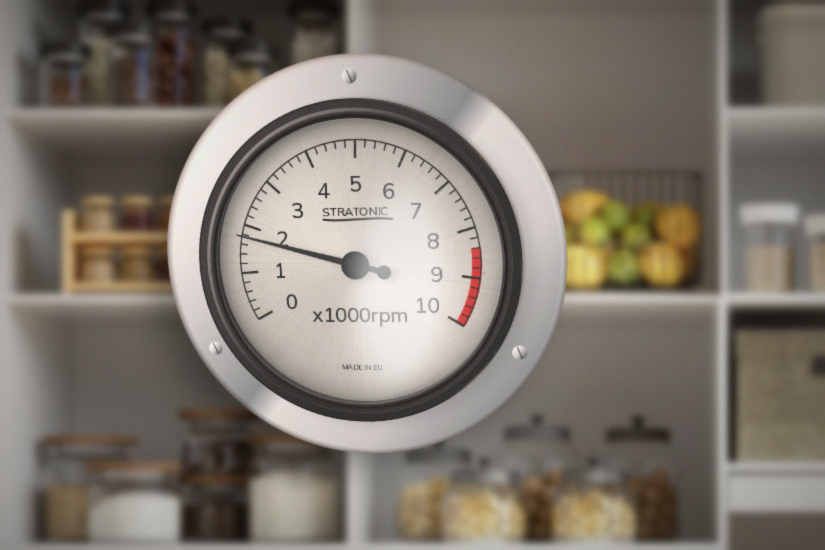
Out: value=1800 unit=rpm
